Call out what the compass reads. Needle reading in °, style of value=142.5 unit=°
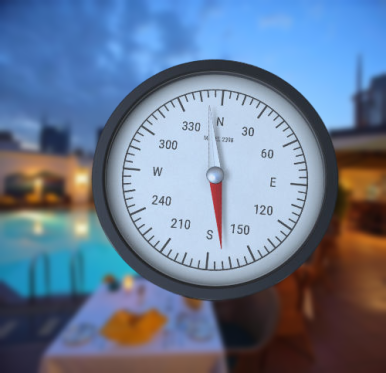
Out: value=170 unit=°
